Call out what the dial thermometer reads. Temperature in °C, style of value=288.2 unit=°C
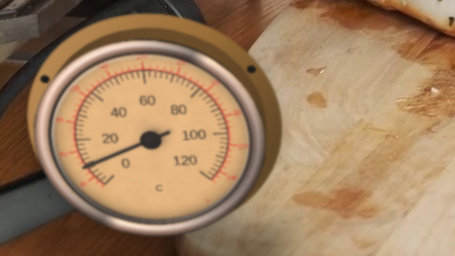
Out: value=10 unit=°C
